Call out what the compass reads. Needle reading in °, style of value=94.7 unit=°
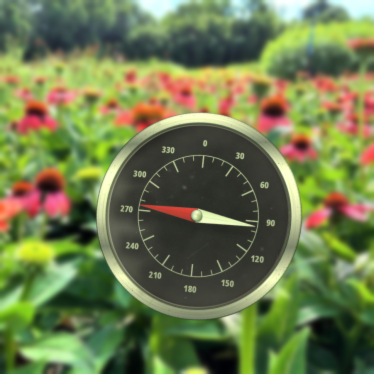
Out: value=275 unit=°
